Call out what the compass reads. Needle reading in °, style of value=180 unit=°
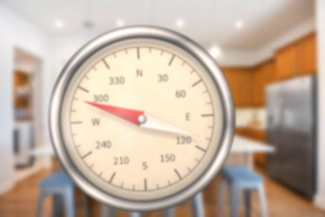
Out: value=290 unit=°
